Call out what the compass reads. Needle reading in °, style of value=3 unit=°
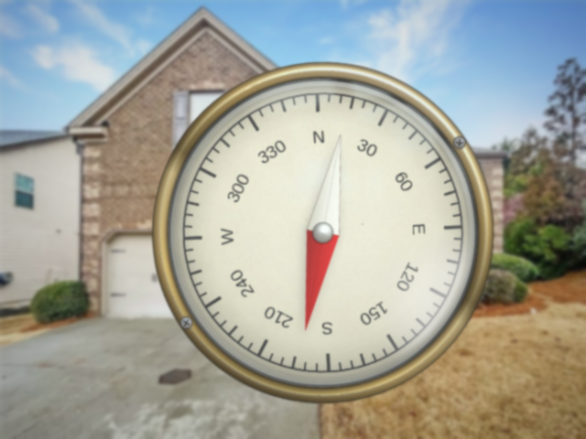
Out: value=192.5 unit=°
